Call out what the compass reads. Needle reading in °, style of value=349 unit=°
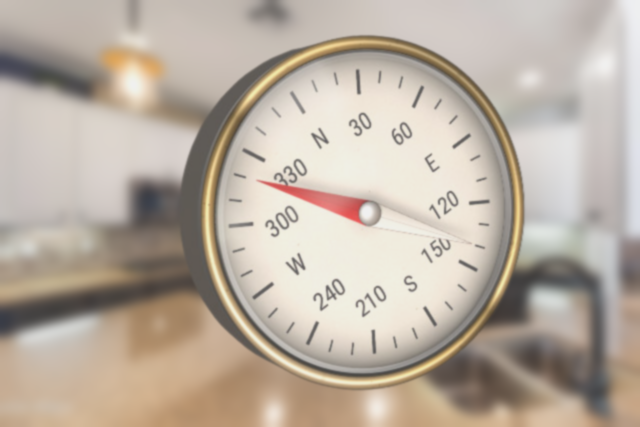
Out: value=320 unit=°
